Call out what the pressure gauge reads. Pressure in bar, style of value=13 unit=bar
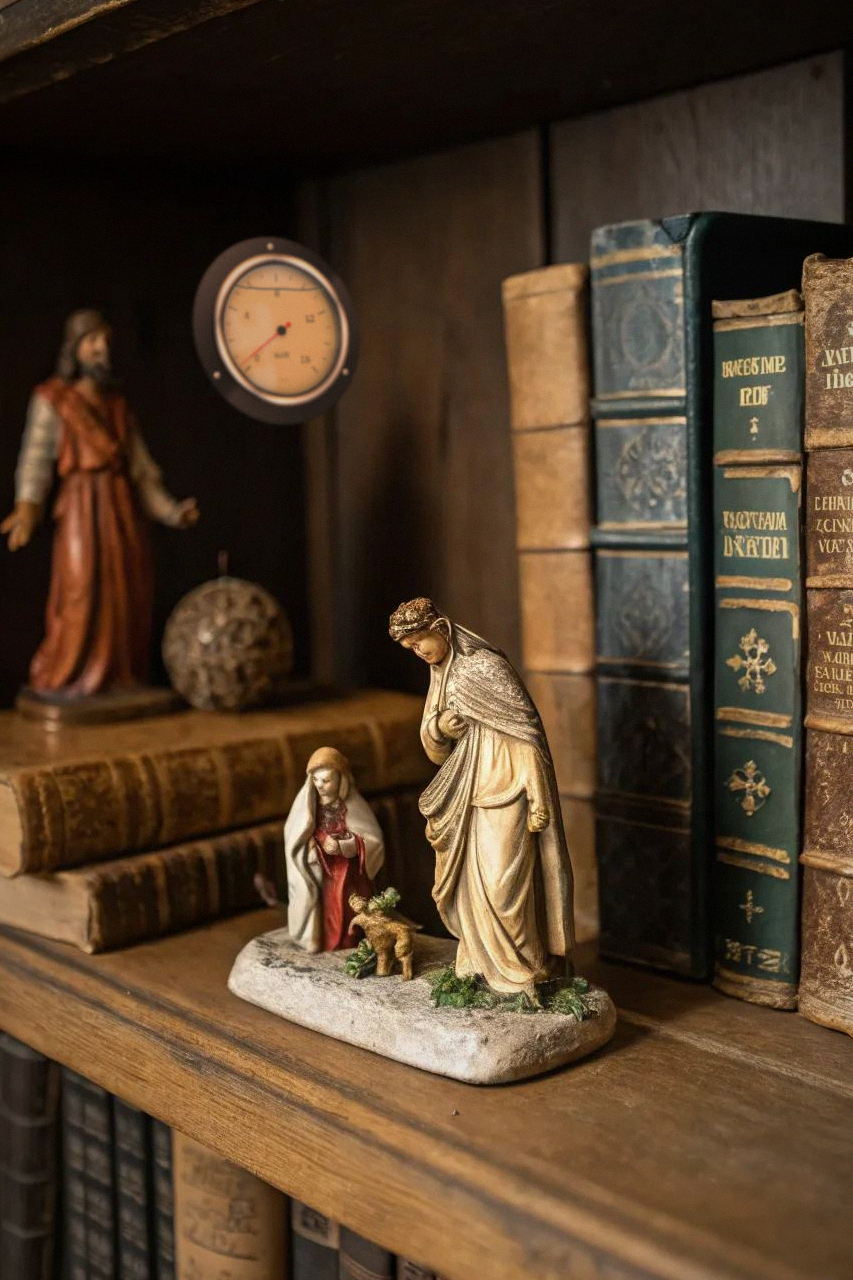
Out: value=0.5 unit=bar
